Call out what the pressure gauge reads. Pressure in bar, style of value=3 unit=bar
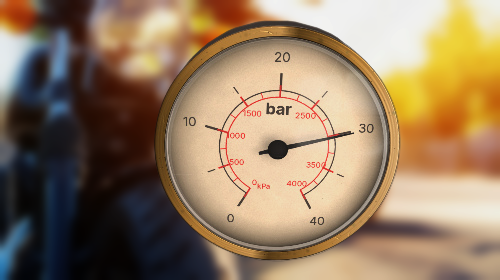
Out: value=30 unit=bar
